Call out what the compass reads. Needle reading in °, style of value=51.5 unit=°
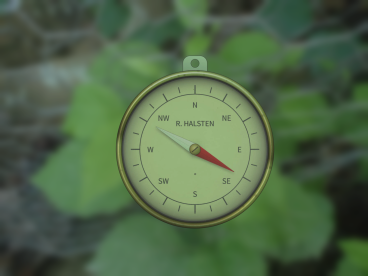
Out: value=120 unit=°
